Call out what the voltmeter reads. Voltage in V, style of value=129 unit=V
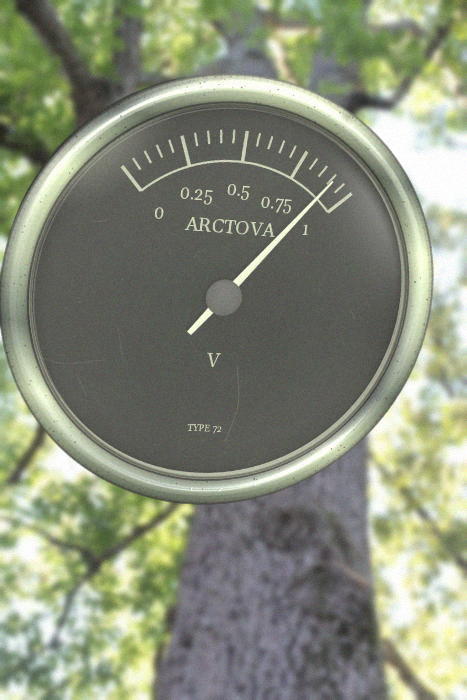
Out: value=0.9 unit=V
